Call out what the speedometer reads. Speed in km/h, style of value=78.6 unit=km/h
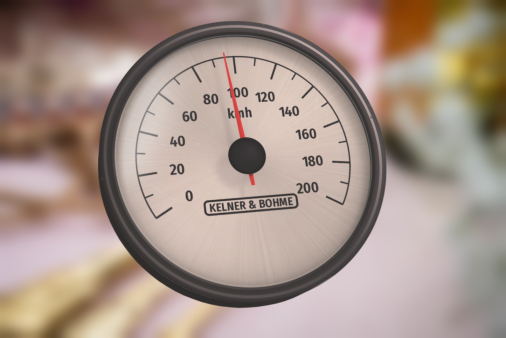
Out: value=95 unit=km/h
